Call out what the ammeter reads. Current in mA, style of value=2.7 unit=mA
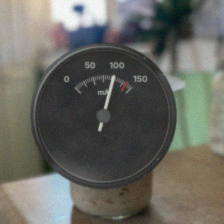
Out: value=100 unit=mA
